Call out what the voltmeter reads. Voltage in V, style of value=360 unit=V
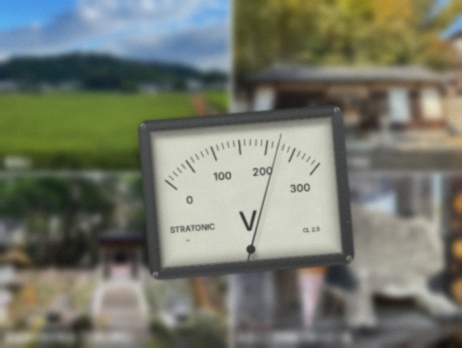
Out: value=220 unit=V
